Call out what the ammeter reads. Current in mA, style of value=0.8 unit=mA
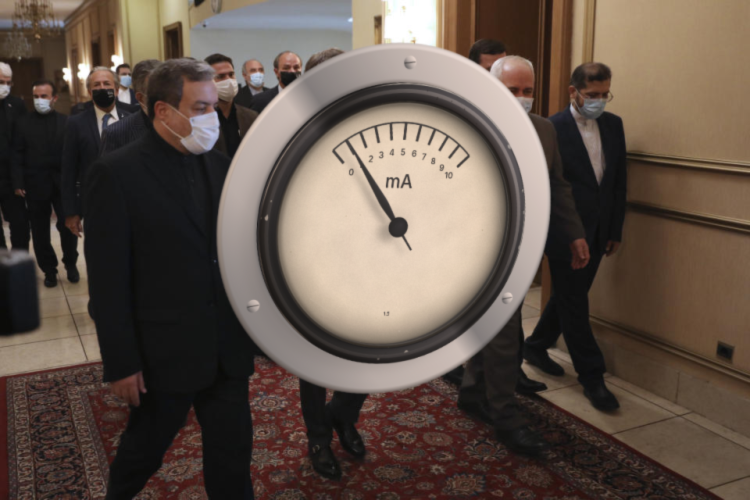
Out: value=1 unit=mA
